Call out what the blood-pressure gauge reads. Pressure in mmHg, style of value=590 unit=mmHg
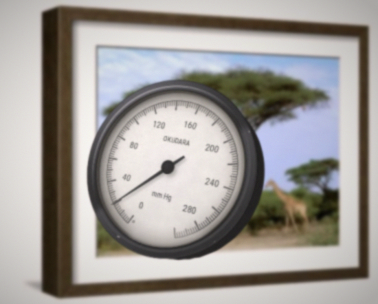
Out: value=20 unit=mmHg
